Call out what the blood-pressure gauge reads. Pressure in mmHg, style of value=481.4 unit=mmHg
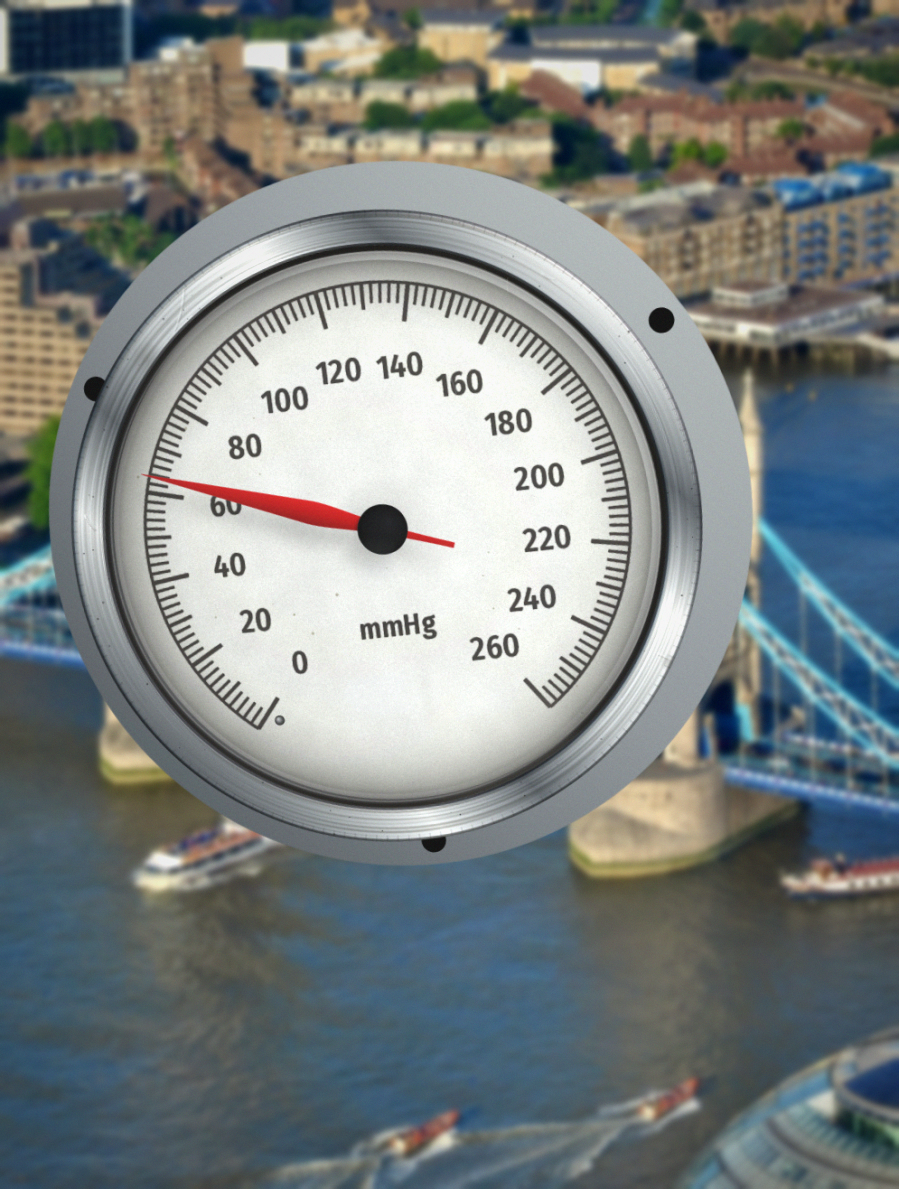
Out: value=64 unit=mmHg
